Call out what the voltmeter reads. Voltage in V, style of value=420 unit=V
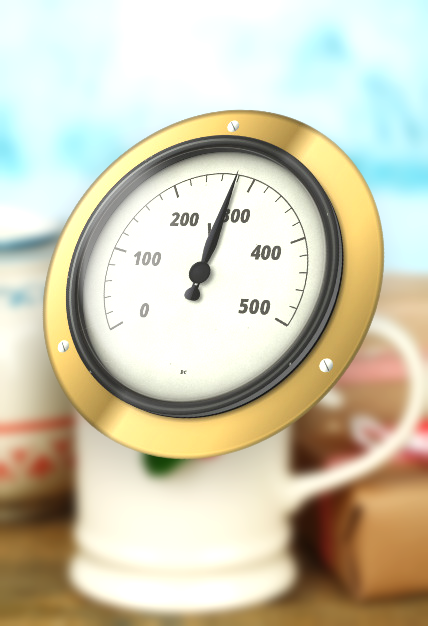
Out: value=280 unit=V
